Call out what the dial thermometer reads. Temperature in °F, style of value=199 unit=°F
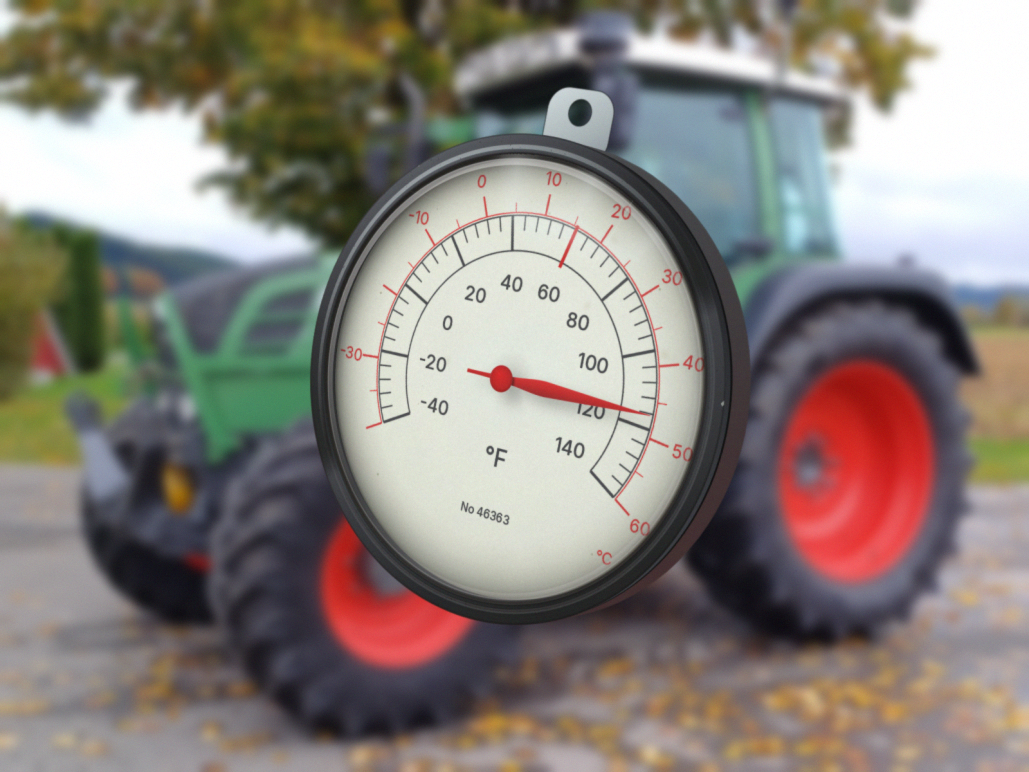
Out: value=116 unit=°F
